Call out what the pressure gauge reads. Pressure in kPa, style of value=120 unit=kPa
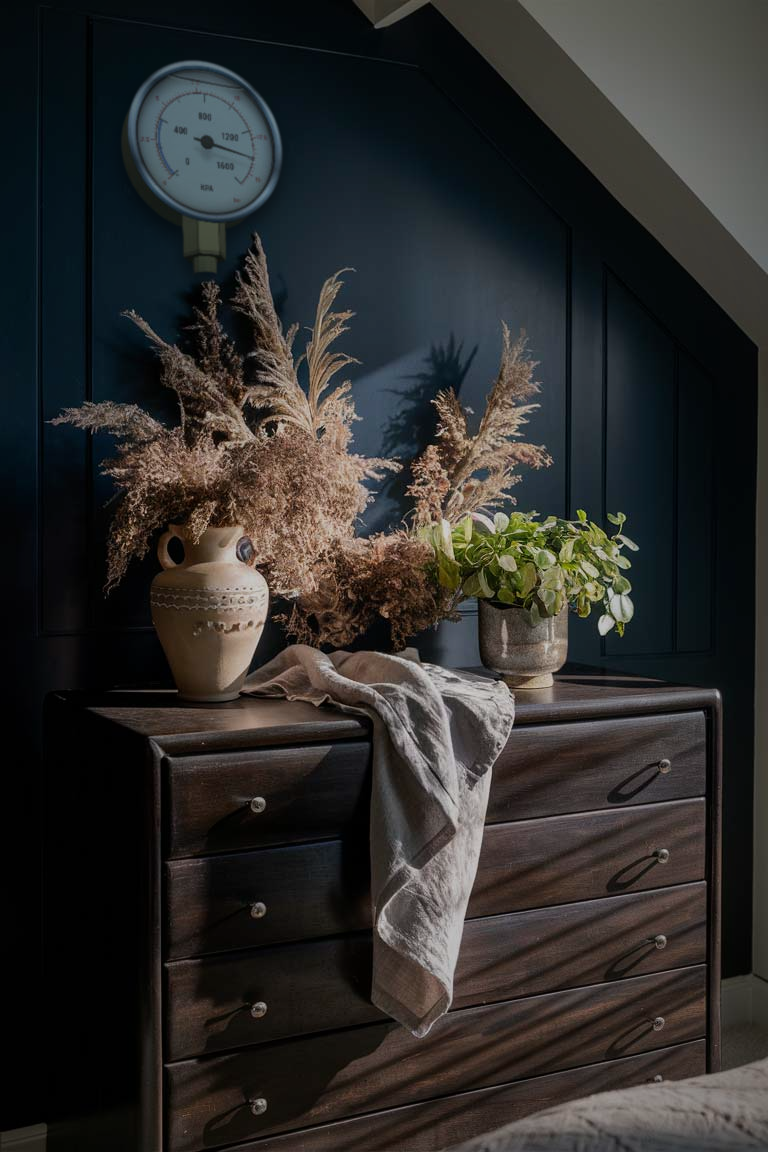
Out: value=1400 unit=kPa
